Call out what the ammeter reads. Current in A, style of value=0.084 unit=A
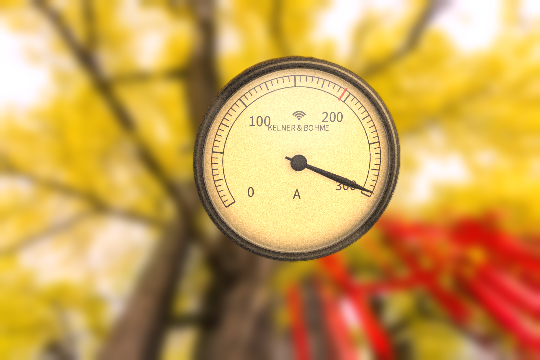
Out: value=295 unit=A
